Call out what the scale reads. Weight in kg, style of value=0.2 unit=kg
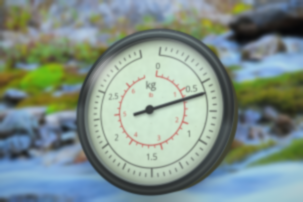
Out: value=0.6 unit=kg
